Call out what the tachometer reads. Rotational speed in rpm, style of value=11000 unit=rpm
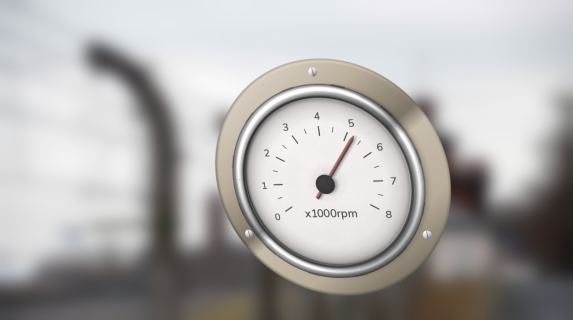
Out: value=5250 unit=rpm
